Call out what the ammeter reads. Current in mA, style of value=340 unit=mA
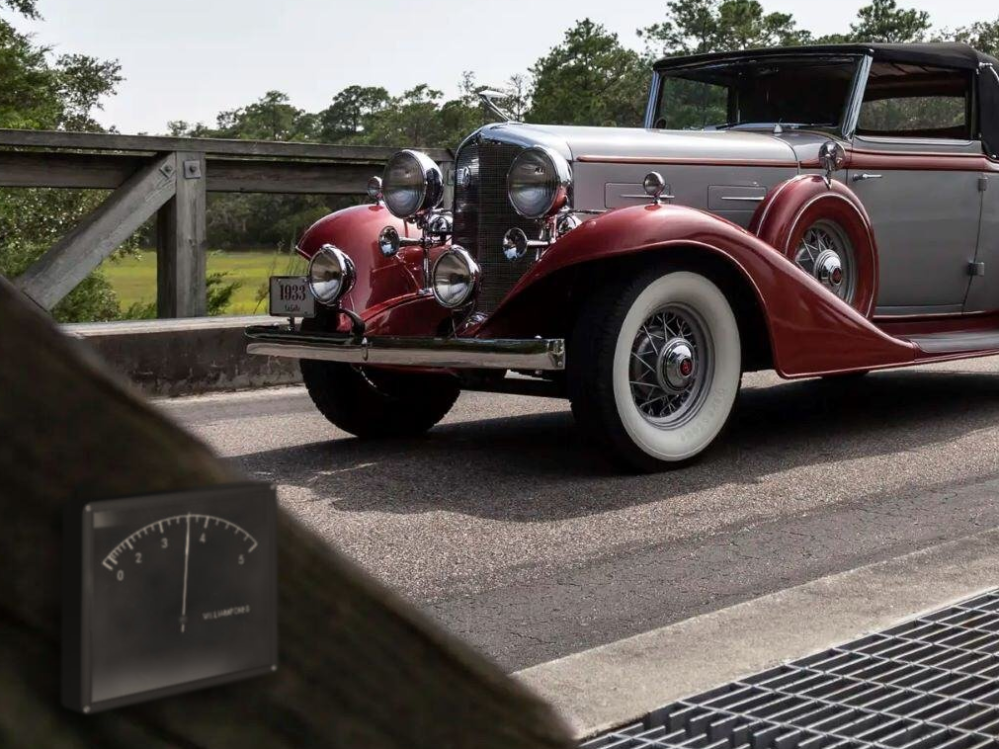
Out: value=3.6 unit=mA
